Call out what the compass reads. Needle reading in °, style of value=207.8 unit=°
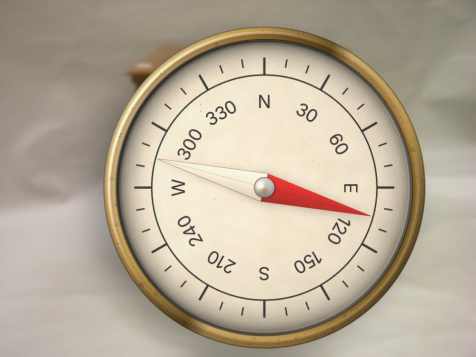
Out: value=105 unit=°
